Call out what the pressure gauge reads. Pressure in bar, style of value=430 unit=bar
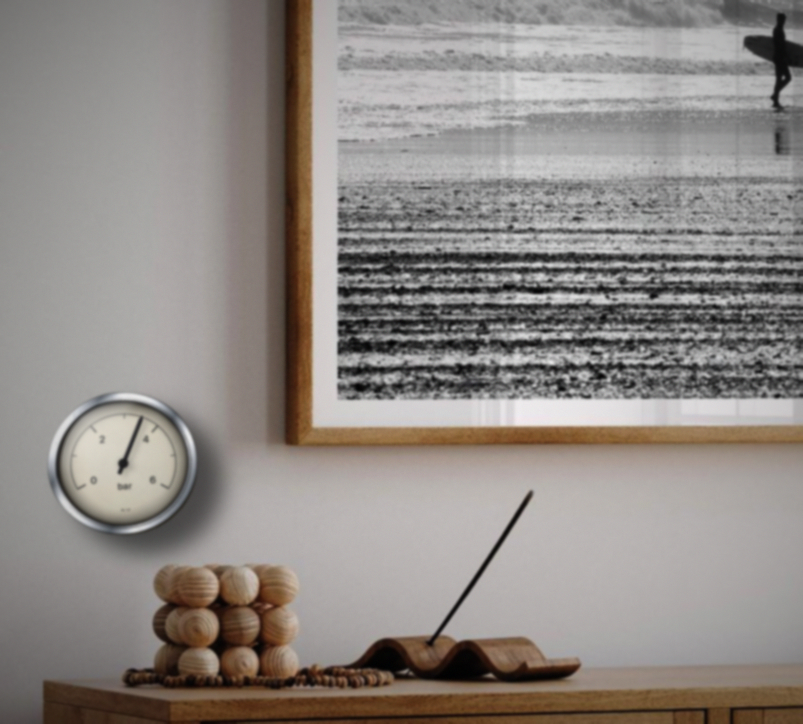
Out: value=3.5 unit=bar
